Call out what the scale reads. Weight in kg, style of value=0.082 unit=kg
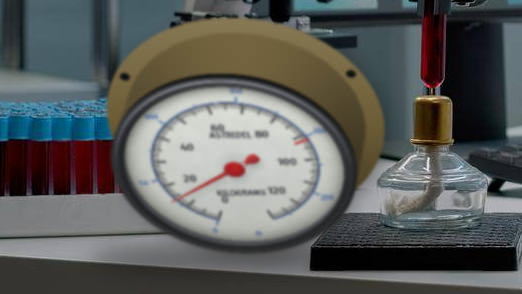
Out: value=15 unit=kg
